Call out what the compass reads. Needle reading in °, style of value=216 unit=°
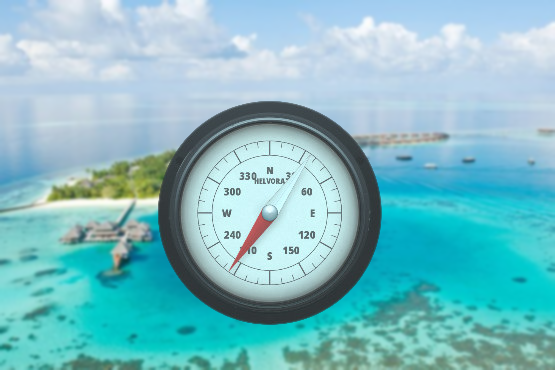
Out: value=215 unit=°
